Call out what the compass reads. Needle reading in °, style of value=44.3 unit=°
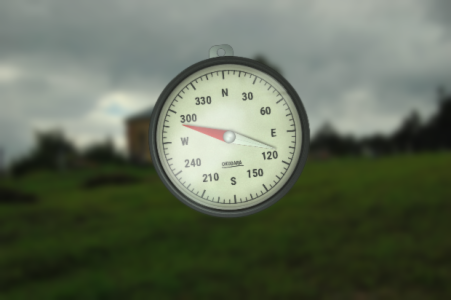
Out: value=290 unit=°
